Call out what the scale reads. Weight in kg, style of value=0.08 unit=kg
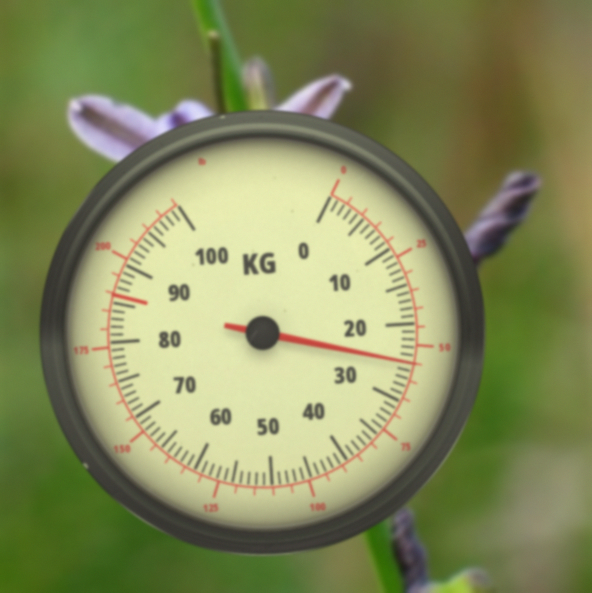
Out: value=25 unit=kg
